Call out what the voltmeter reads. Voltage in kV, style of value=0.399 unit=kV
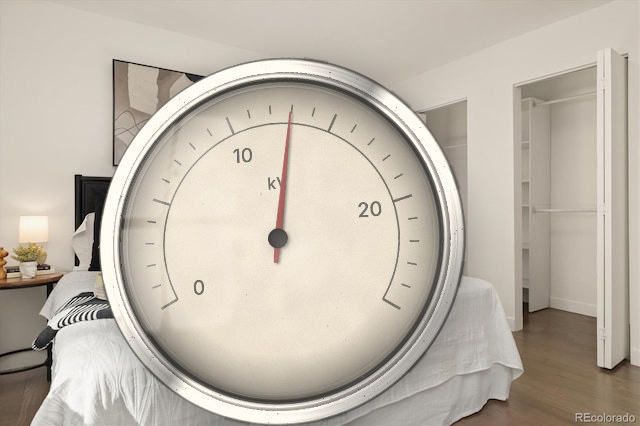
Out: value=13 unit=kV
